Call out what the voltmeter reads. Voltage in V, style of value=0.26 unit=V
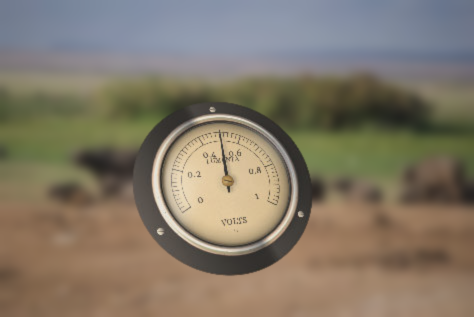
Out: value=0.5 unit=V
